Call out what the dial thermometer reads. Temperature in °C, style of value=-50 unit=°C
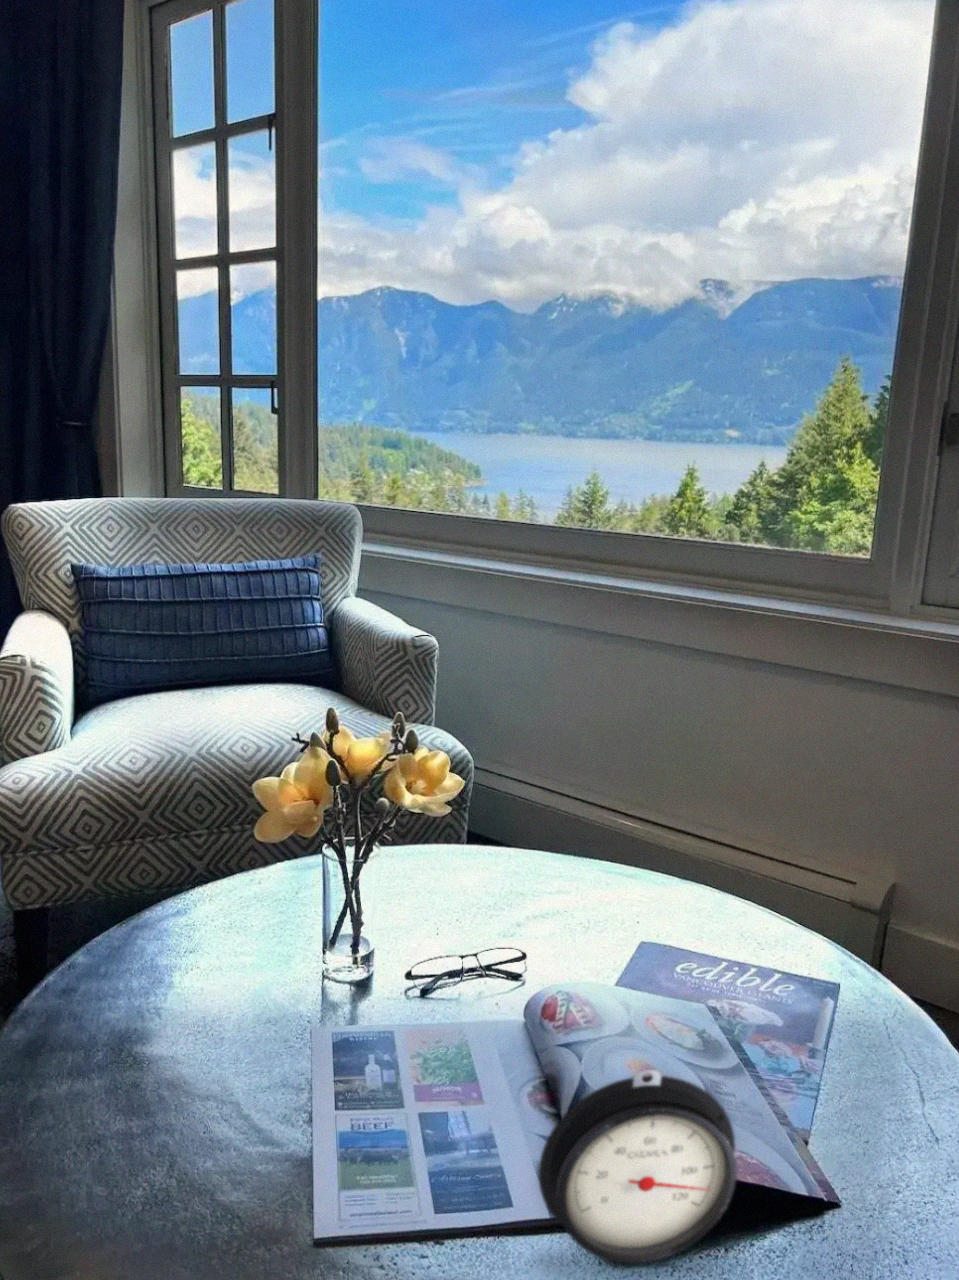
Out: value=110 unit=°C
